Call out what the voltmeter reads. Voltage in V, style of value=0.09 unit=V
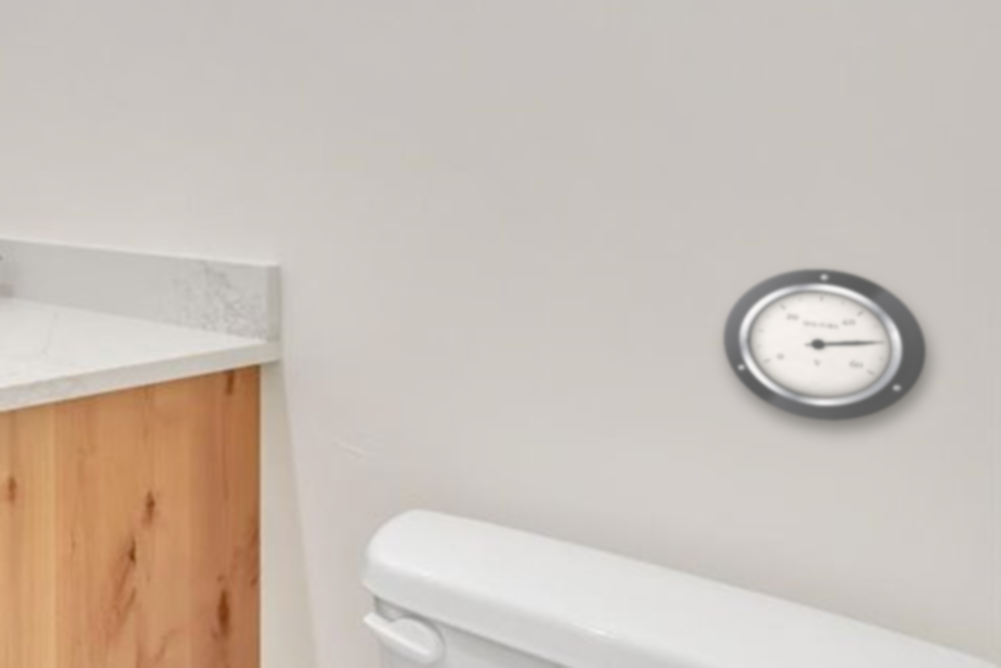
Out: value=50 unit=V
